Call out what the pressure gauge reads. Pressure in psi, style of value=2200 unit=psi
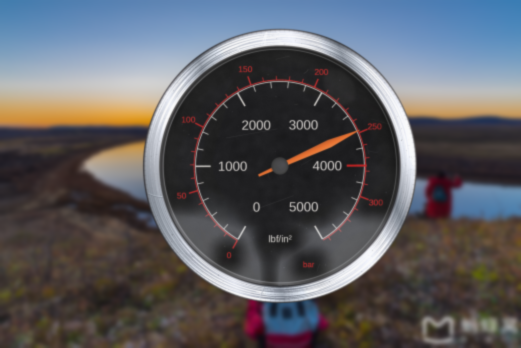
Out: value=3600 unit=psi
